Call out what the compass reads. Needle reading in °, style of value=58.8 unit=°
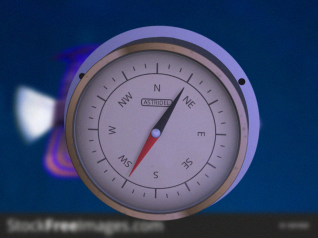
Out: value=210 unit=°
